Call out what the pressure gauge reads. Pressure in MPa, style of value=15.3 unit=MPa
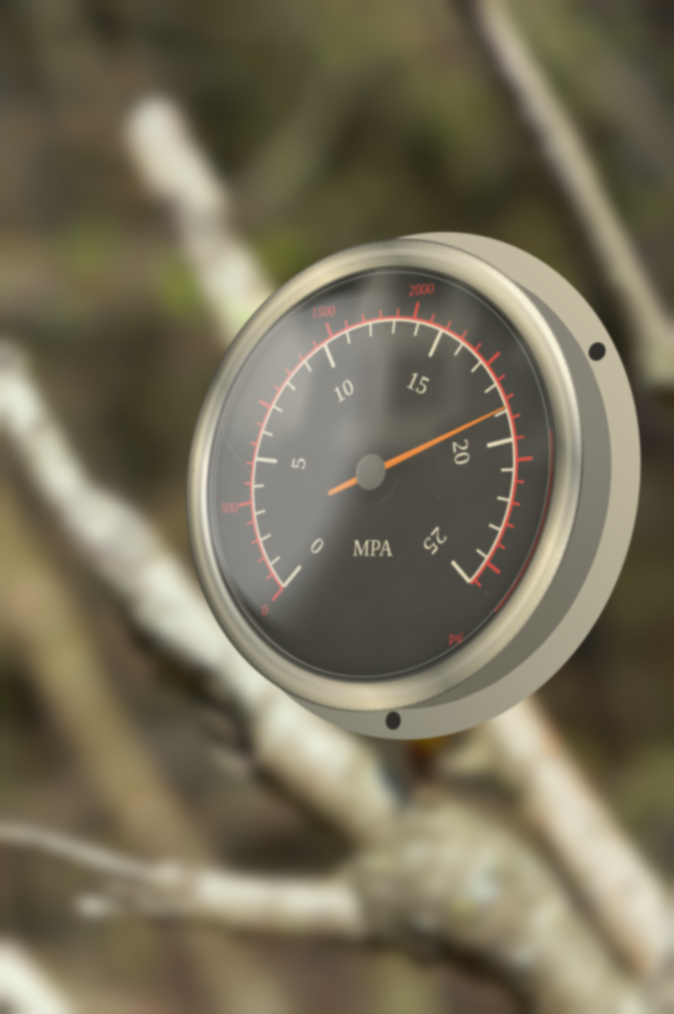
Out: value=19 unit=MPa
